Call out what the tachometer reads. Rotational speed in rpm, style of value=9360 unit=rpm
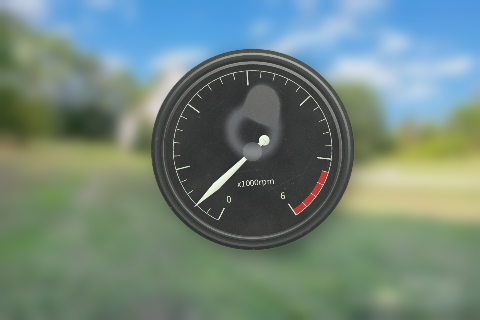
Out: value=400 unit=rpm
